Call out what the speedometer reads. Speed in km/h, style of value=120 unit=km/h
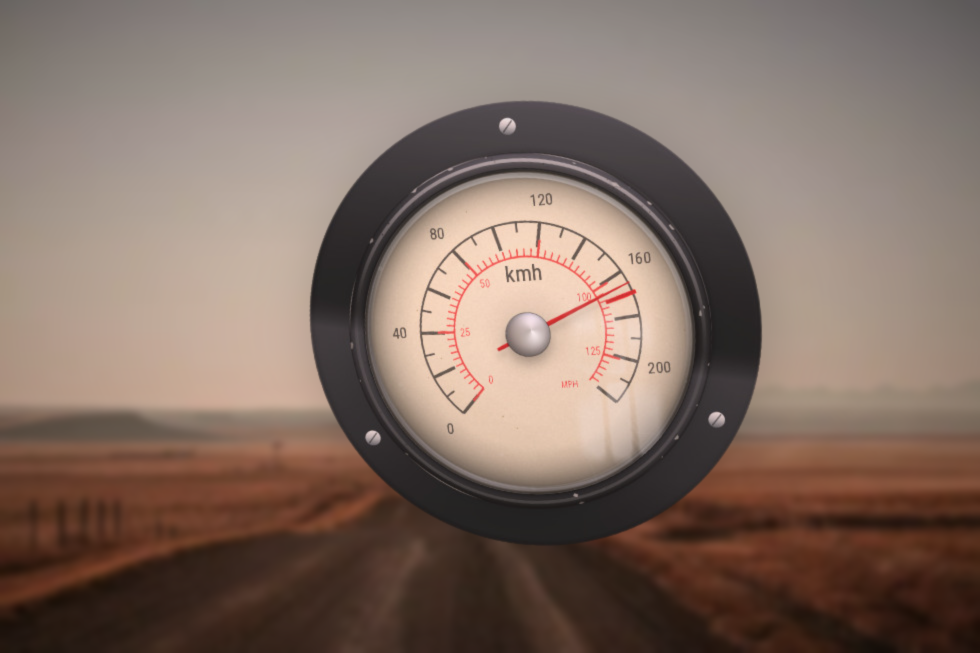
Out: value=165 unit=km/h
